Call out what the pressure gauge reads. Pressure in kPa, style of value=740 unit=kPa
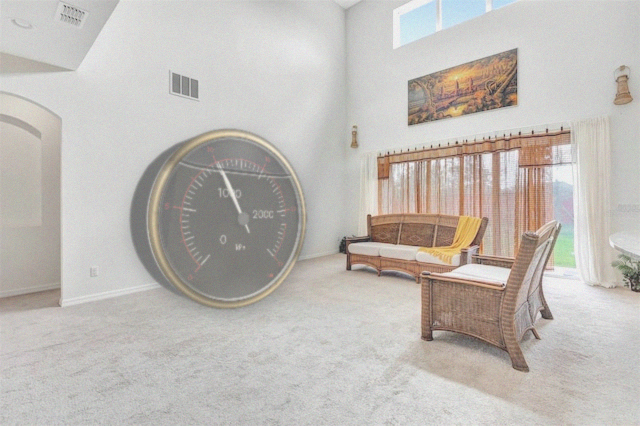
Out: value=1000 unit=kPa
